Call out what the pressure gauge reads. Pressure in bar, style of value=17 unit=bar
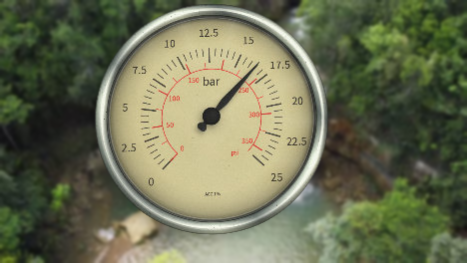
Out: value=16.5 unit=bar
